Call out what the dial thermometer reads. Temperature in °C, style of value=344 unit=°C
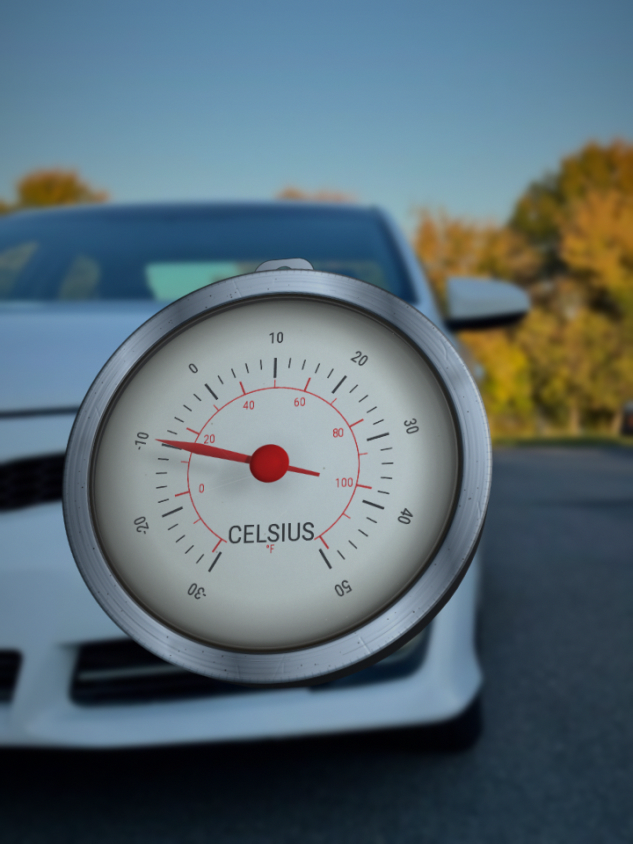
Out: value=-10 unit=°C
